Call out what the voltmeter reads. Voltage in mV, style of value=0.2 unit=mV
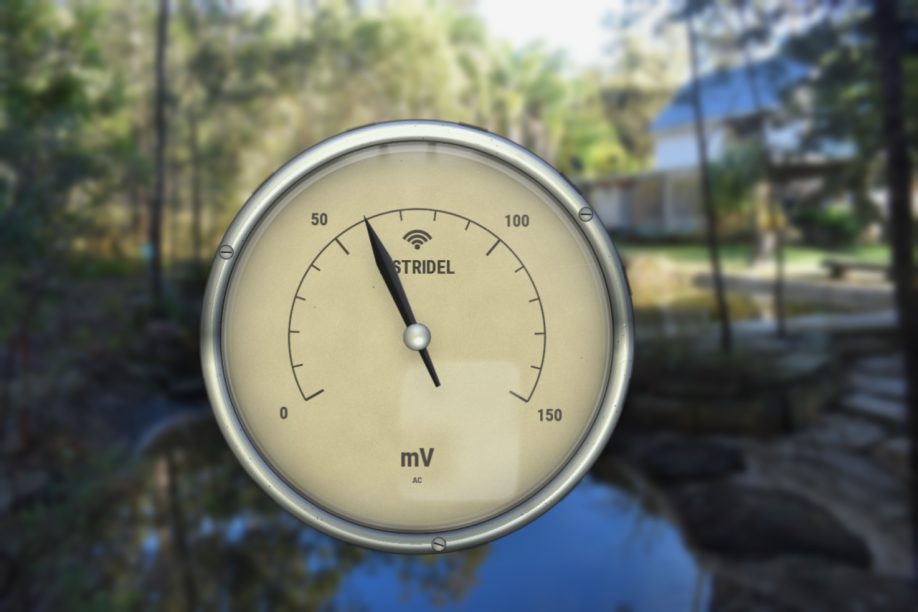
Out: value=60 unit=mV
